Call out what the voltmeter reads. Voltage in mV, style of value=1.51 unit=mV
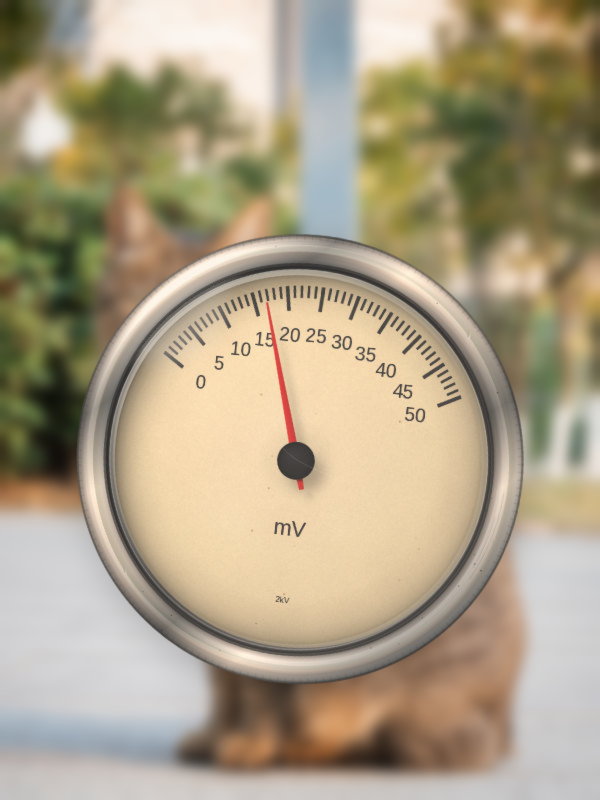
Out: value=17 unit=mV
